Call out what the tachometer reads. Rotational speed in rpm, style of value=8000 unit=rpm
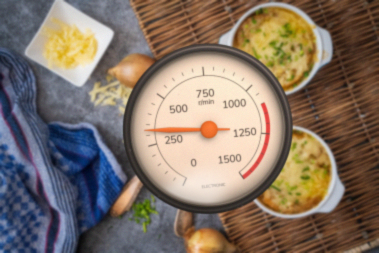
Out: value=325 unit=rpm
